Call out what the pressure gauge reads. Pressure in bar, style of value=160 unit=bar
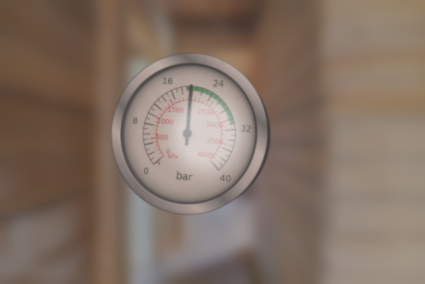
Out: value=20 unit=bar
